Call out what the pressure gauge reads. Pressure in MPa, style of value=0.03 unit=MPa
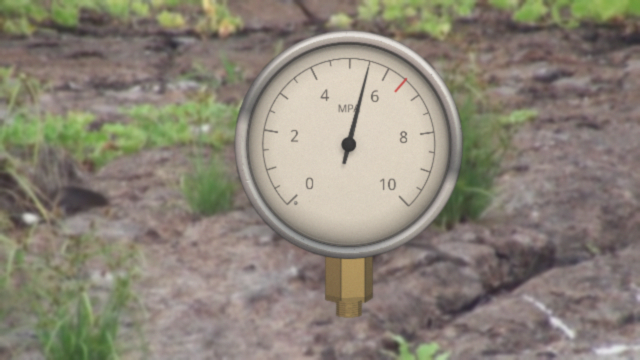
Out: value=5.5 unit=MPa
